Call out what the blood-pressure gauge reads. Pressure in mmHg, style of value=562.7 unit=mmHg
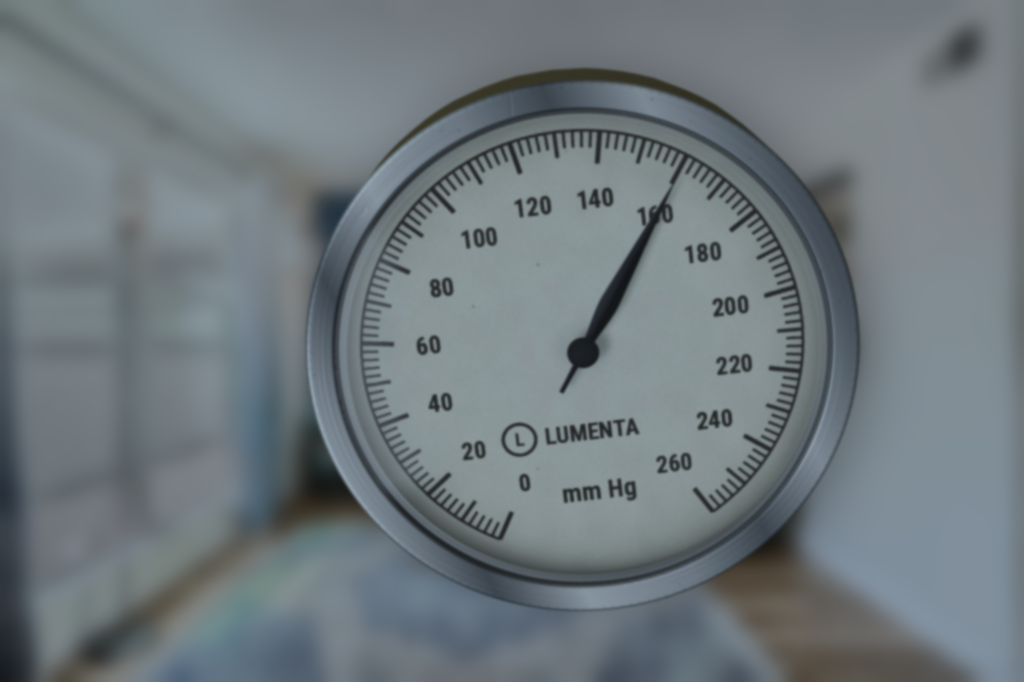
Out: value=160 unit=mmHg
